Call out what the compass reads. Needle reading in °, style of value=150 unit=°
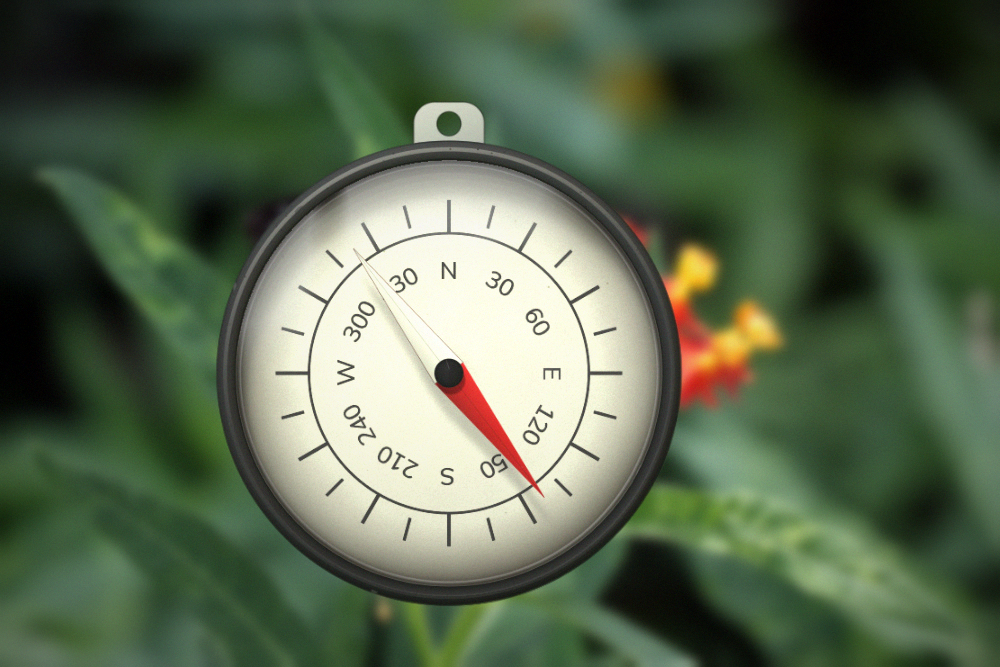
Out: value=142.5 unit=°
